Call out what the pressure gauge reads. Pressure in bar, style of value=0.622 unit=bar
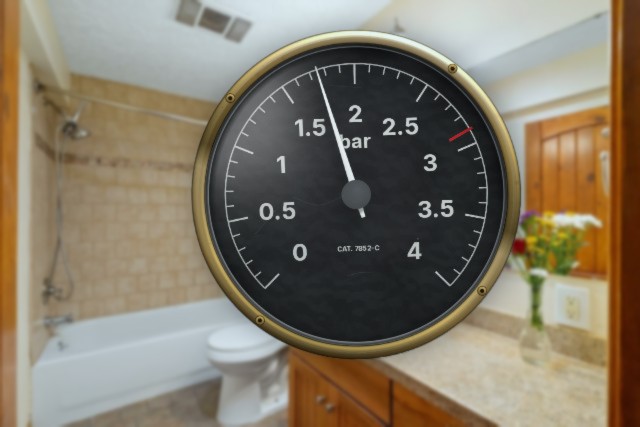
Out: value=1.75 unit=bar
